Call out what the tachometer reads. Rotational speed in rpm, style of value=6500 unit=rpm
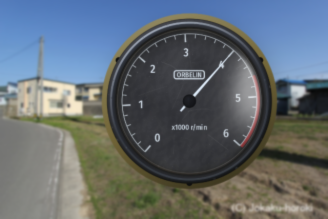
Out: value=4000 unit=rpm
